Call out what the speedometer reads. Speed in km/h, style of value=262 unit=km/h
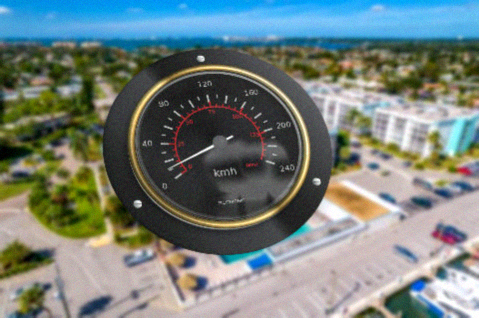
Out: value=10 unit=km/h
